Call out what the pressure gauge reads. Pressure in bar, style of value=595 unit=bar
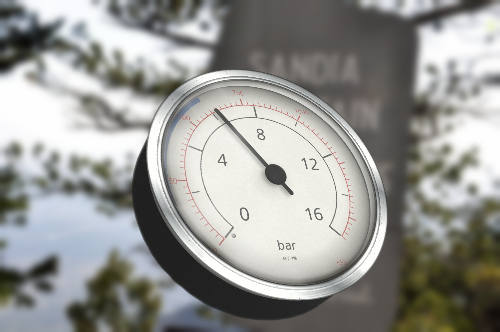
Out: value=6 unit=bar
